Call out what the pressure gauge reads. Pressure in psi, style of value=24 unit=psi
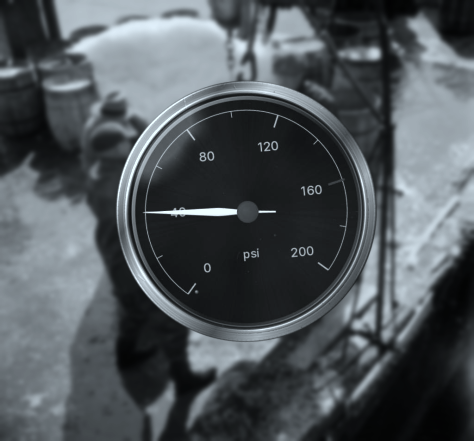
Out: value=40 unit=psi
